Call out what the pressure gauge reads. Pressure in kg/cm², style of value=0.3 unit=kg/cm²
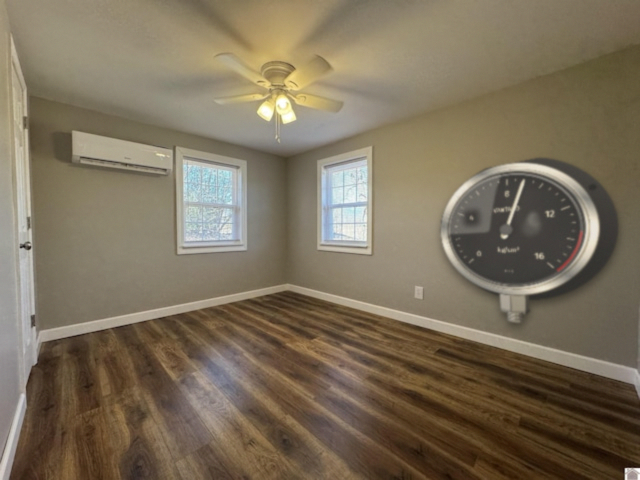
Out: value=9 unit=kg/cm²
